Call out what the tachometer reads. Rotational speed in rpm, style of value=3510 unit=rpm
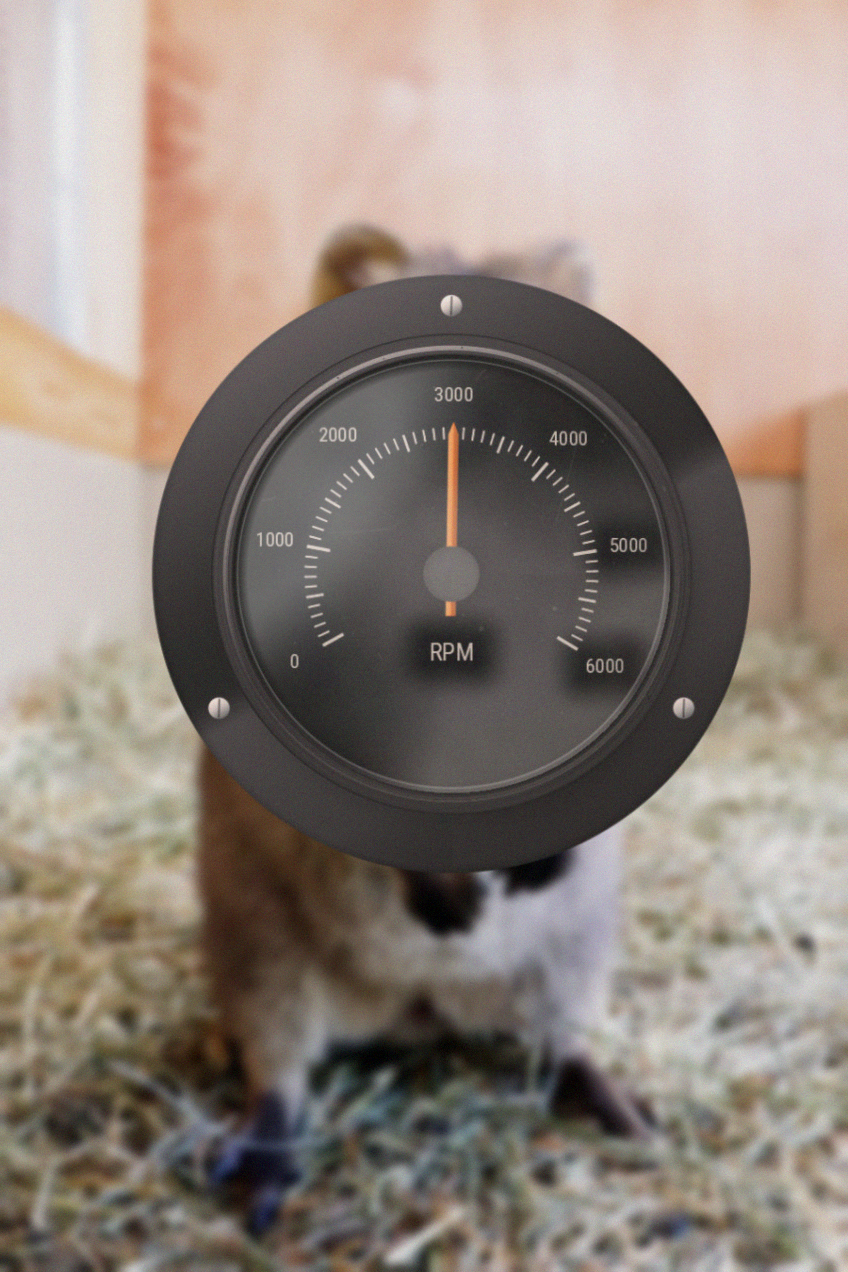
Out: value=3000 unit=rpm
